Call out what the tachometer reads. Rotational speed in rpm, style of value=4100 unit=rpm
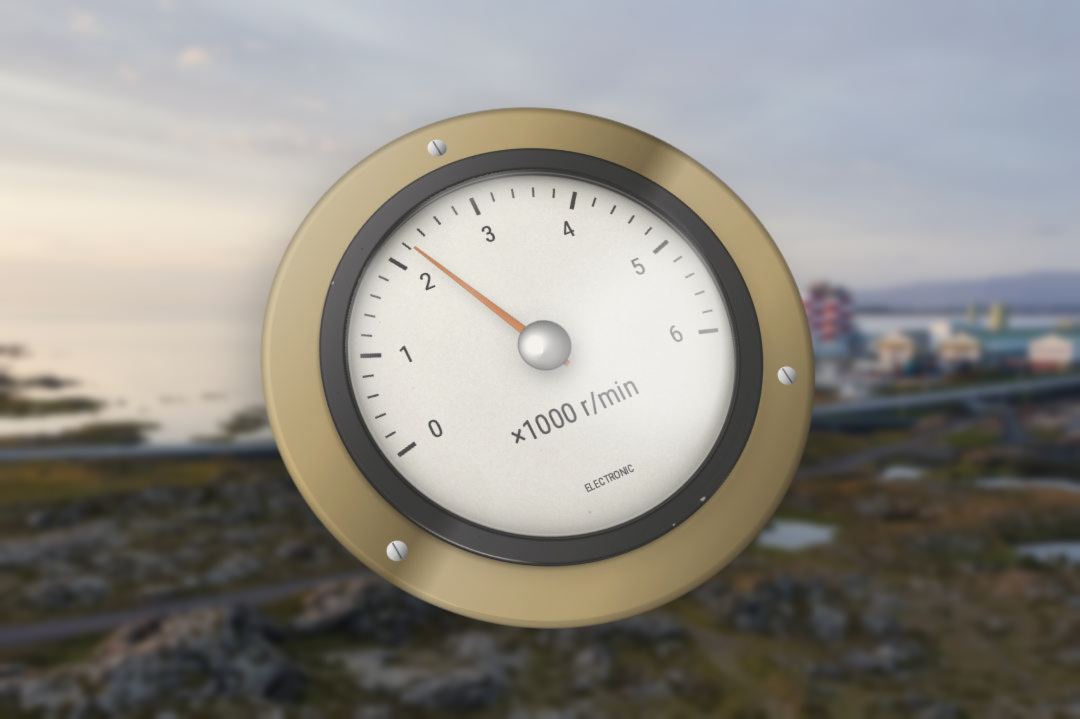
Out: value=2200 unit=rpm
